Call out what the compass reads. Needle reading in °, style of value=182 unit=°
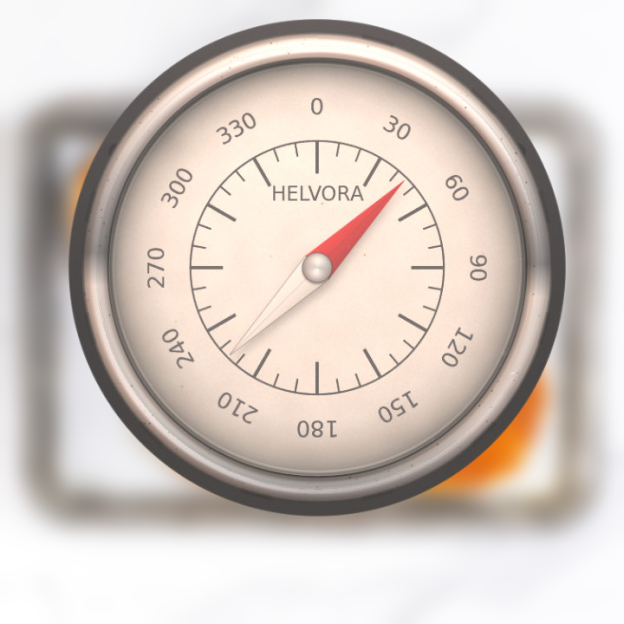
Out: value=45 unit=°
